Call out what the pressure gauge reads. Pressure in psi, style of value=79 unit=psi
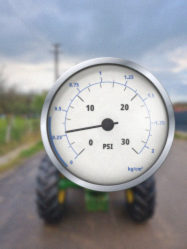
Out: value=4 unit=psi
